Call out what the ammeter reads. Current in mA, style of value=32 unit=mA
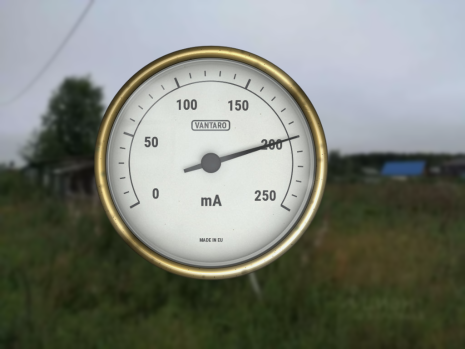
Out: value=200 unit=mA
